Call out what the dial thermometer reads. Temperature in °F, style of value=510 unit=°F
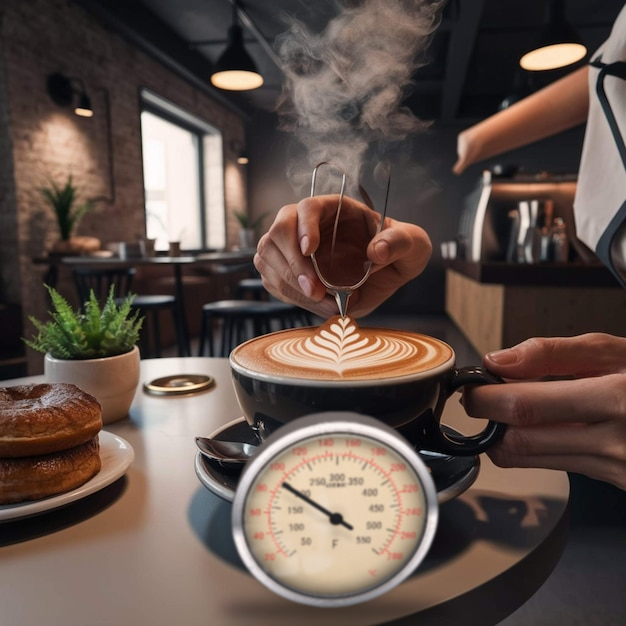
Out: value=200 unit=°F
